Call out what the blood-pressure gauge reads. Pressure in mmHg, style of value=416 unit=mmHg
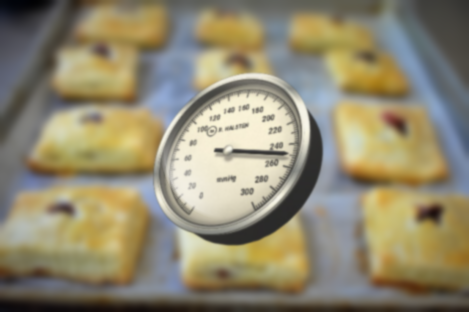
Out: value=250 unit=mmHg
